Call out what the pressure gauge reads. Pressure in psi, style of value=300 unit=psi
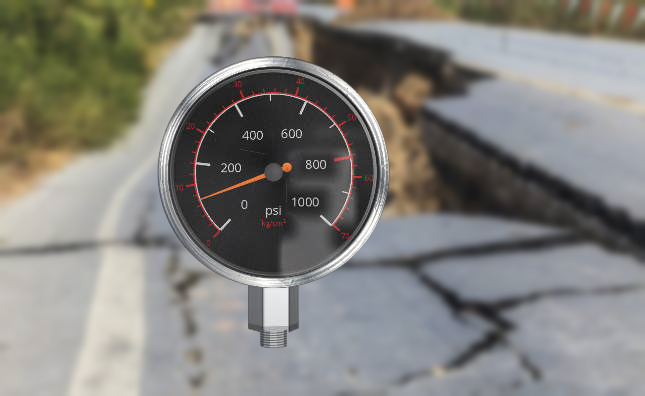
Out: value=100 unit=psi
